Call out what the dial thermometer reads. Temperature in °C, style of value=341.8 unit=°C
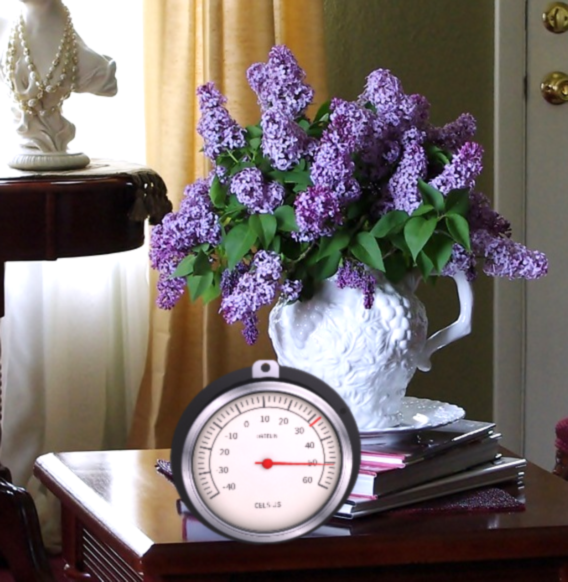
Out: value=50 unit=°C
